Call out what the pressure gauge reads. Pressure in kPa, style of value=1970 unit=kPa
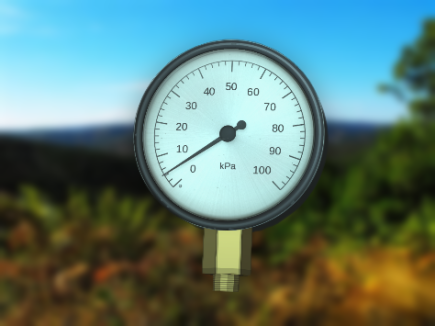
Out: value=4 unit=kPa
